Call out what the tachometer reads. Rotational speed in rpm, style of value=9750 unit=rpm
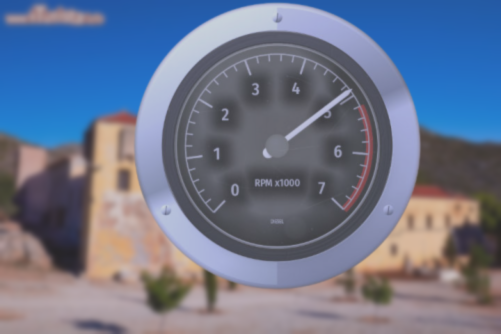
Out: value=4900 unit=rpm
